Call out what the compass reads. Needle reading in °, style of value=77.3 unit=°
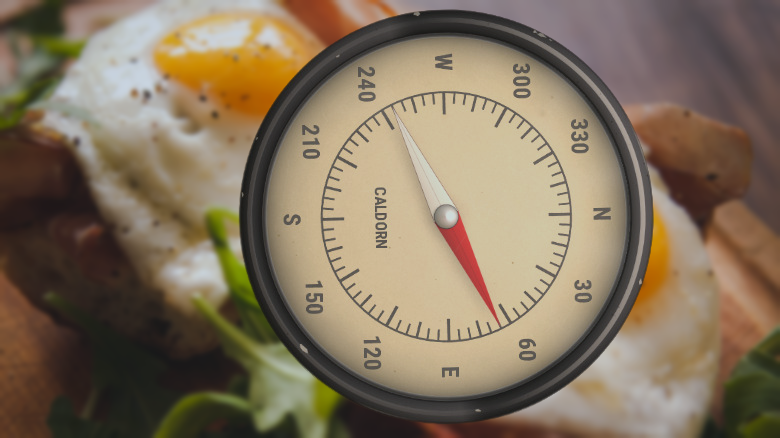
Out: value=65 unit=°
